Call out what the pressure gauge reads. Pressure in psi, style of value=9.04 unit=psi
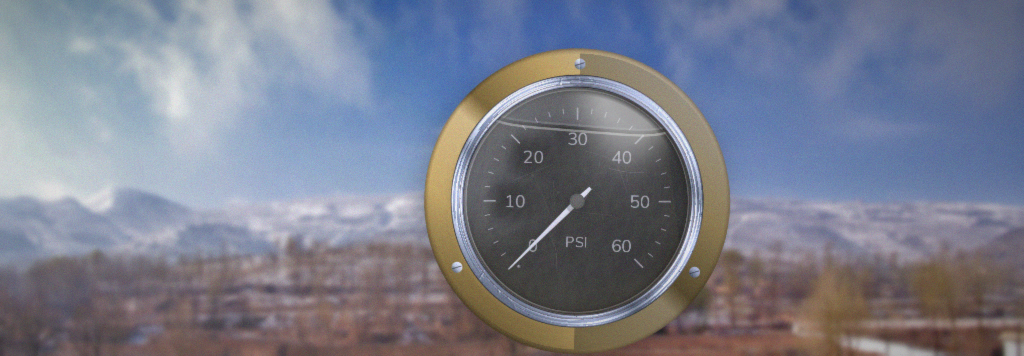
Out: value=0 unit=psi
